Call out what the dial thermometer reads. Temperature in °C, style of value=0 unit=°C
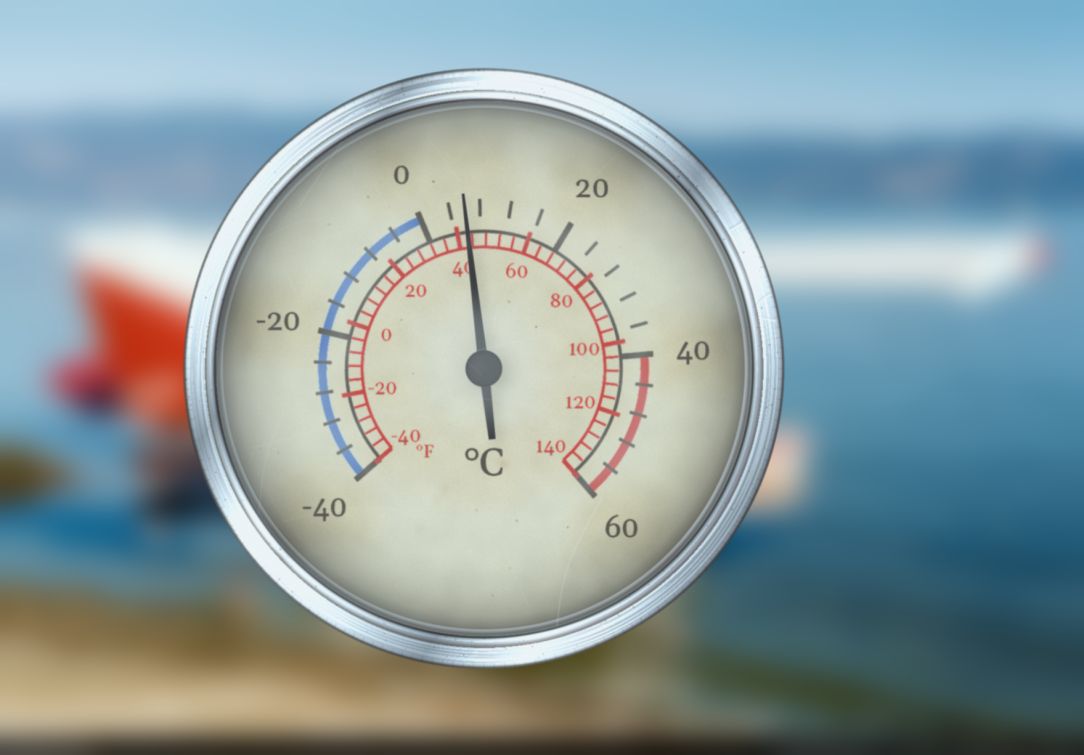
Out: value=6 unit=°C
